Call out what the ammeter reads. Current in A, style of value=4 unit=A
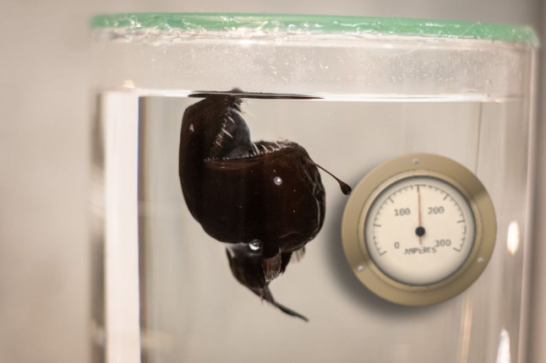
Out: value=150 unit=A
